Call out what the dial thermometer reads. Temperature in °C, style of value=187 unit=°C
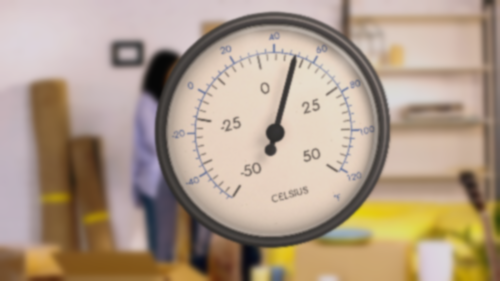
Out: value=10 unit=°C
